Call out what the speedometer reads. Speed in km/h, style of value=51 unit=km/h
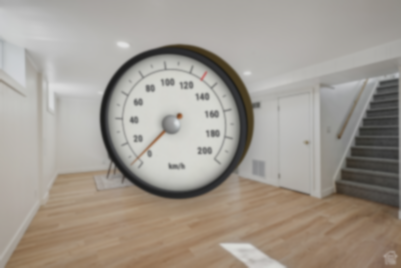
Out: value=5 unit=km/h
